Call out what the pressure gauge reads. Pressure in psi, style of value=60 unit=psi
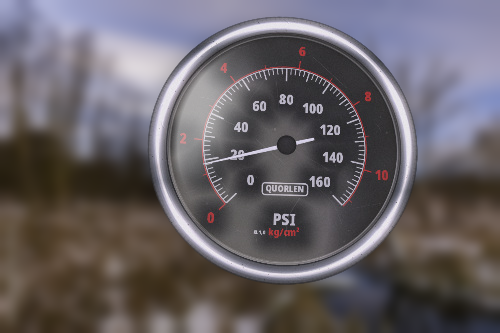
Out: value=18 unit=psi
